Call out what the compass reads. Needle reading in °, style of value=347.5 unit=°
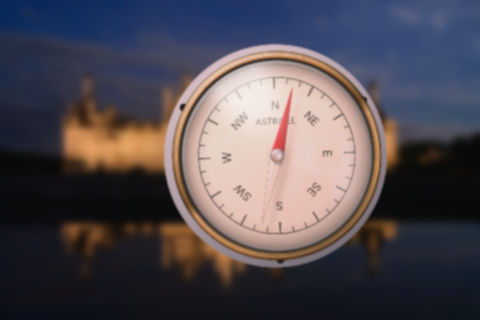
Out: value=15 unit=°
